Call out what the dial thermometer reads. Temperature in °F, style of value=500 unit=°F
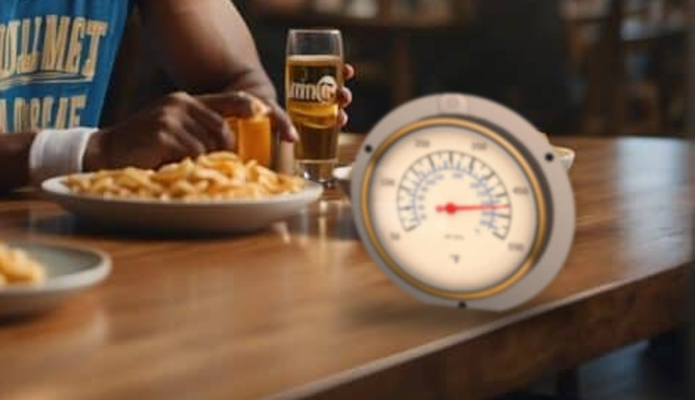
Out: value=475 unit=°F
